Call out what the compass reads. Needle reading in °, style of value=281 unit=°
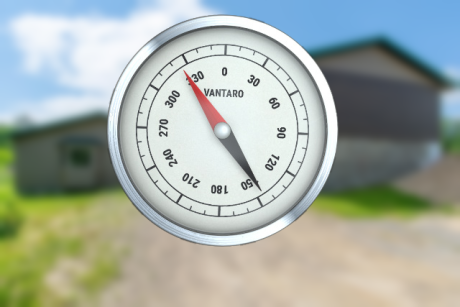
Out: value=325 unit=°
